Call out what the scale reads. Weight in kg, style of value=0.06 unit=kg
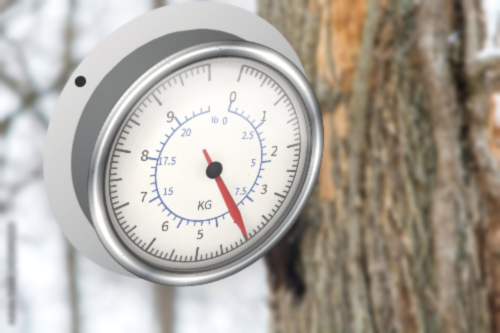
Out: value=4 unit=kg
